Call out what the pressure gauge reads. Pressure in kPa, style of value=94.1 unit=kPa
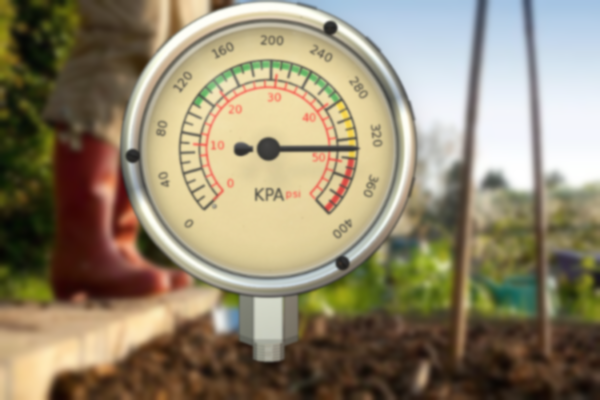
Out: value=330 unit=kPa
